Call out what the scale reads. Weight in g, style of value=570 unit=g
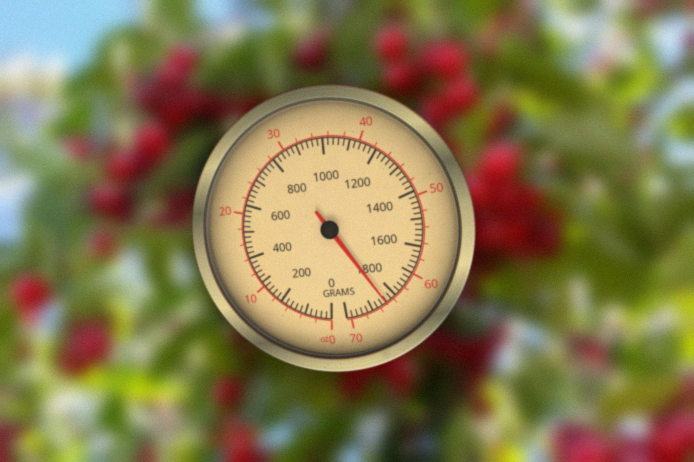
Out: value=1840 unit=g
